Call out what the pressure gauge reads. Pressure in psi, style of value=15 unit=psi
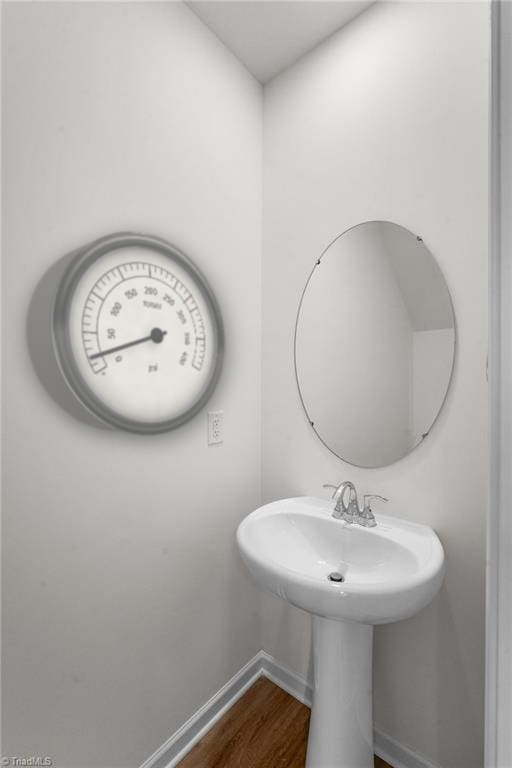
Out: value=20 unit=psi
